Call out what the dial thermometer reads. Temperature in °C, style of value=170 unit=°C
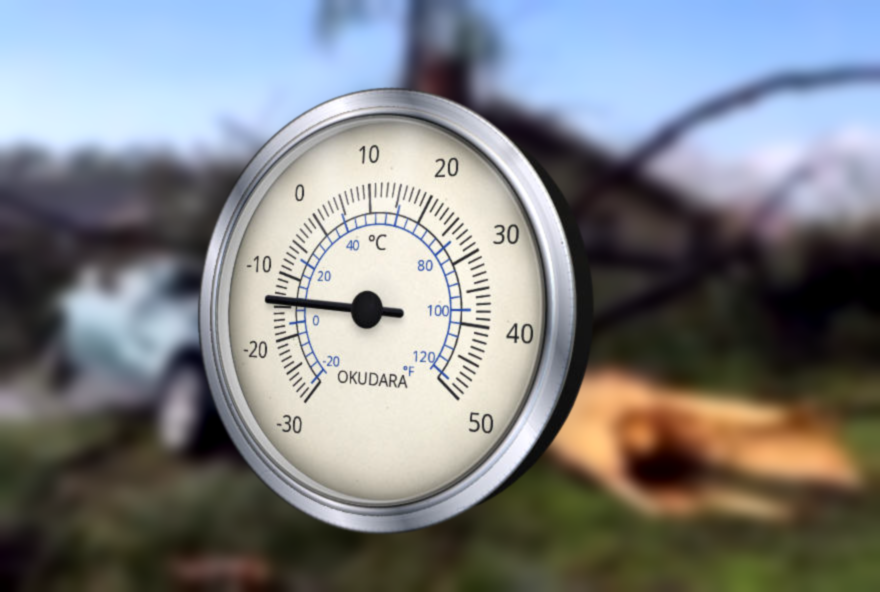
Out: value=-14 unit=°C
